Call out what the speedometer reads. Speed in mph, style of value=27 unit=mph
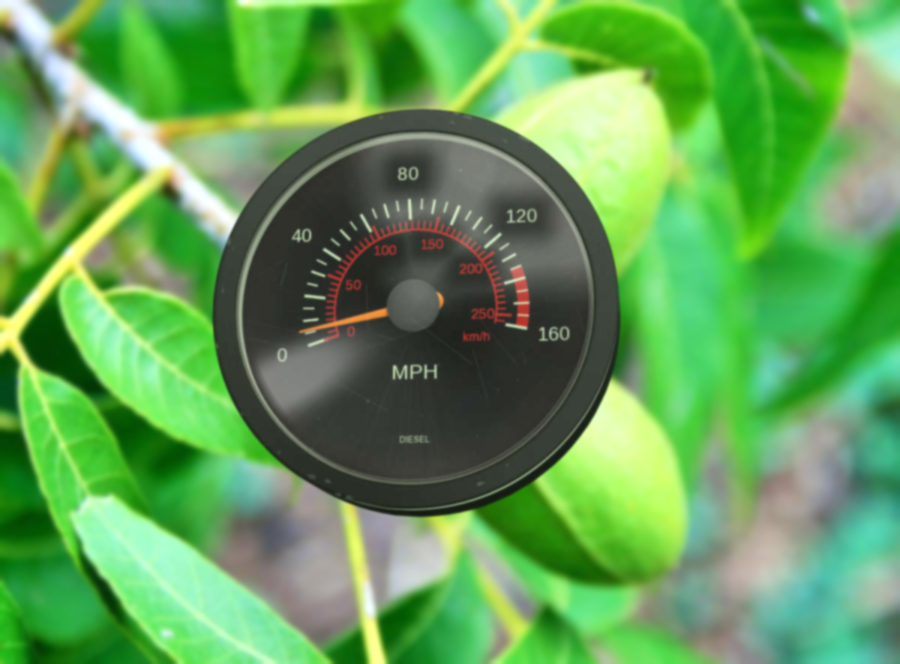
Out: value=5 unit=mph
